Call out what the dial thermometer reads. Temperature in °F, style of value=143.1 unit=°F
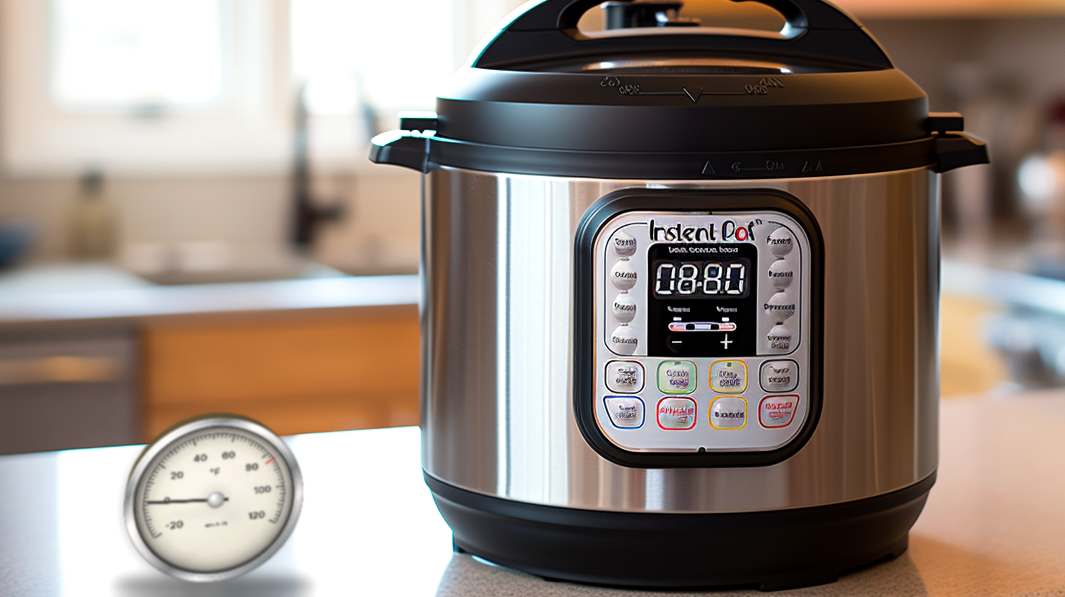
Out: value=0 unit=°F
